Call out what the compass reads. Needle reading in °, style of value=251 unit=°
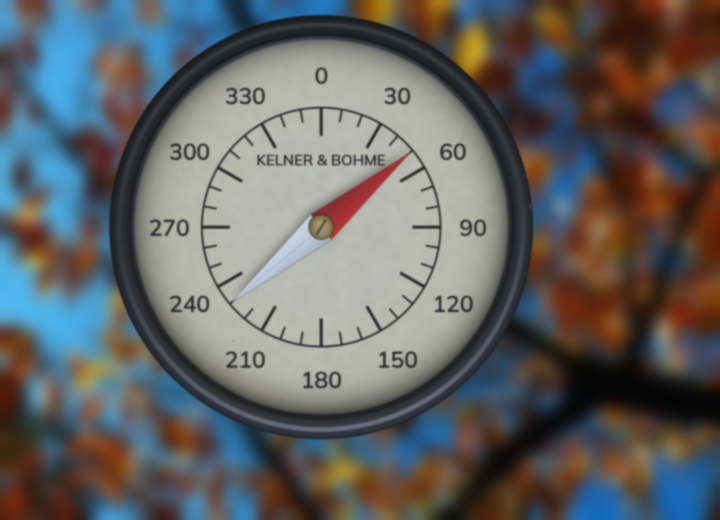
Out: value=50 unit=°
